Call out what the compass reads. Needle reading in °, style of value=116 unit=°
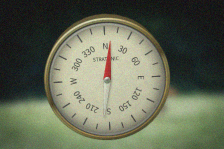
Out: value=7.5 unit=°
